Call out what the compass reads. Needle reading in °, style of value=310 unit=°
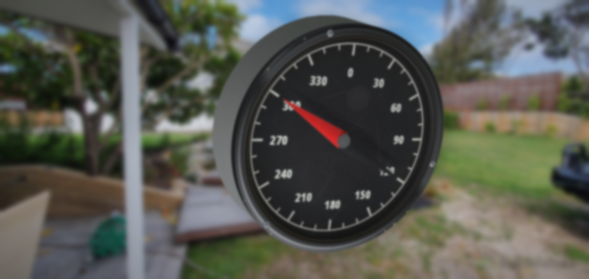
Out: value=300 unit=°
